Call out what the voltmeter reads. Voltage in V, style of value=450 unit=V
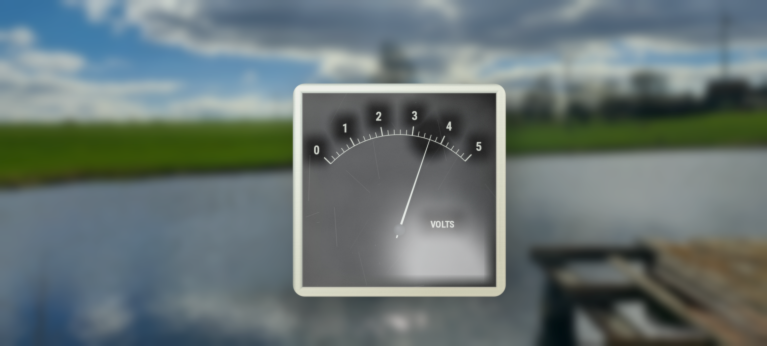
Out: value=3.6 unit=V
